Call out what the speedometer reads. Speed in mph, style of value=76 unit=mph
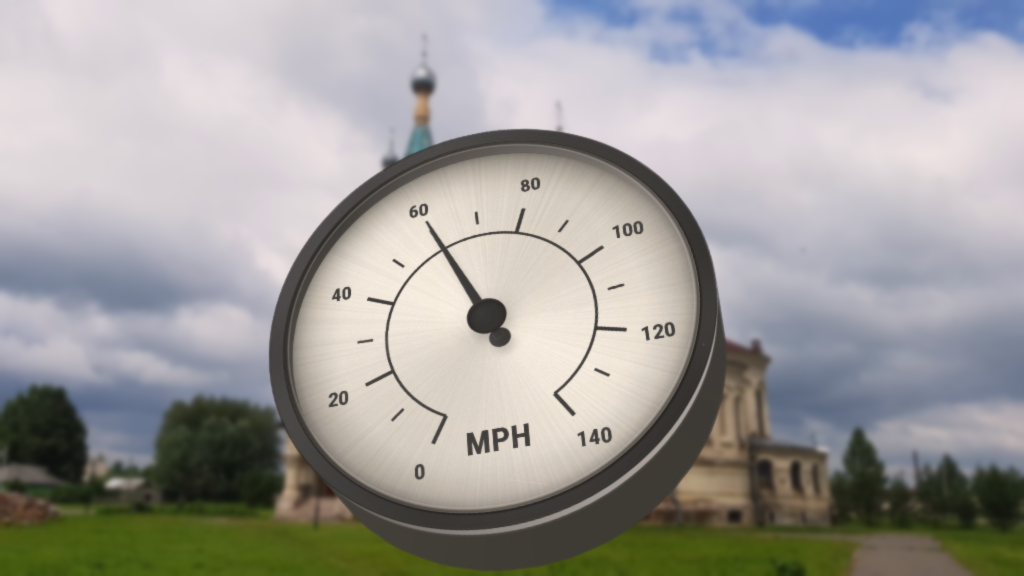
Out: value=60 unit=mph
